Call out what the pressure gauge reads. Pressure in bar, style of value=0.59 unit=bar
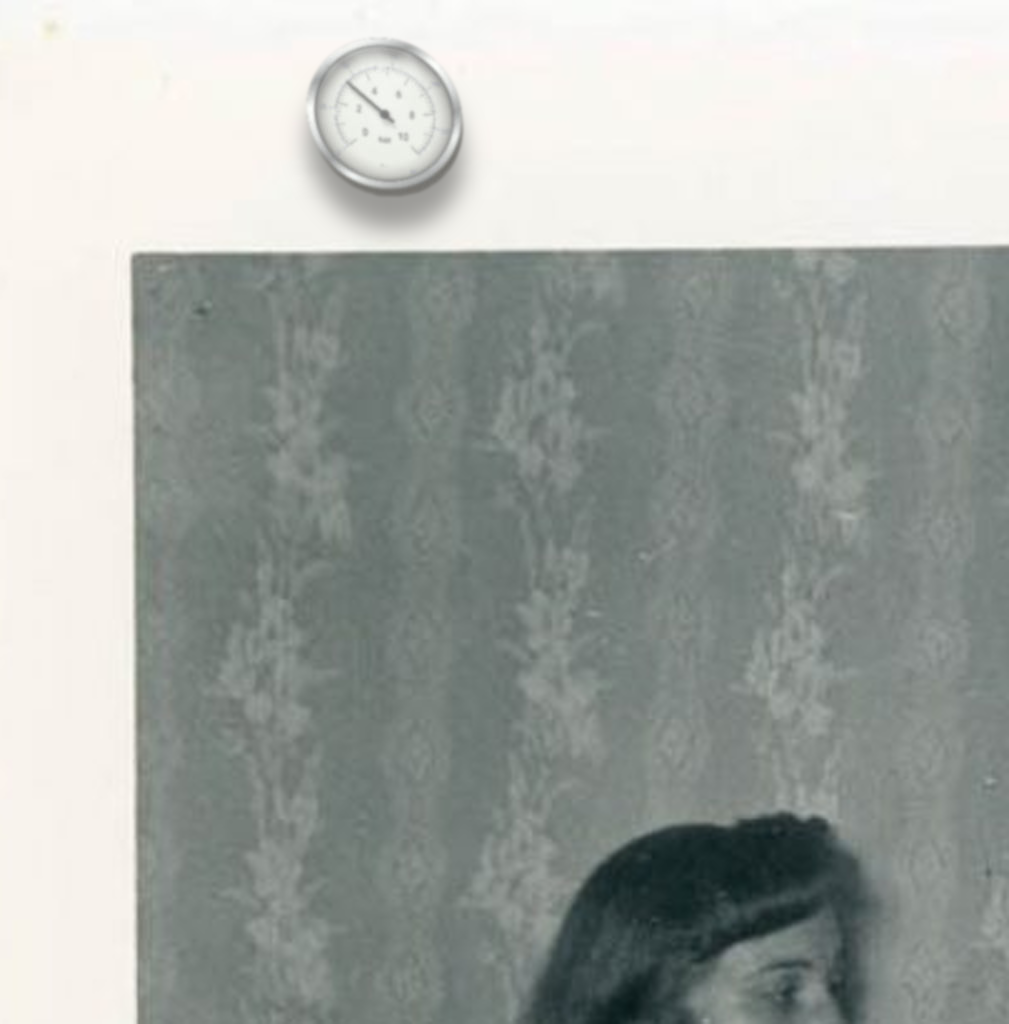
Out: value=3 unit=bar
